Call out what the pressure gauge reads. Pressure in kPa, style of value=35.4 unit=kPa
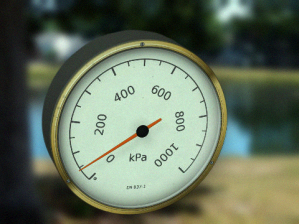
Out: value=50 unit=kPa
